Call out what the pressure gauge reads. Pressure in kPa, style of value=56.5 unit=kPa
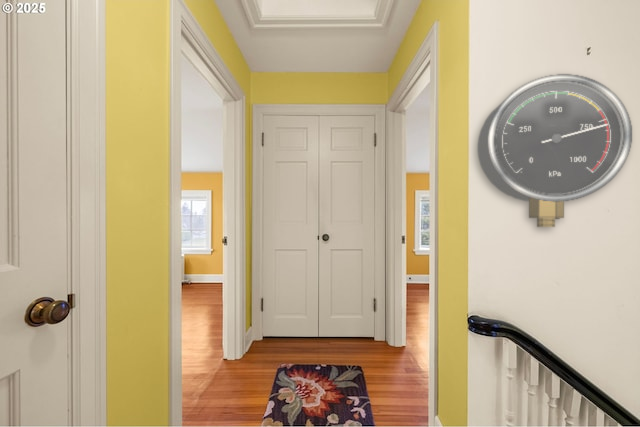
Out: value=775 unit=kPa
